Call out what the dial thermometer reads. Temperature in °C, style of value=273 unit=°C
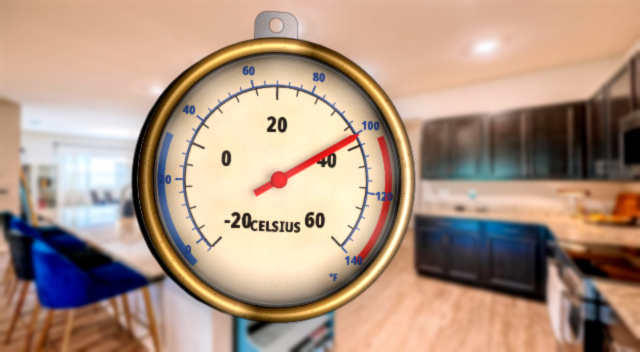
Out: value=38 unit=°C
